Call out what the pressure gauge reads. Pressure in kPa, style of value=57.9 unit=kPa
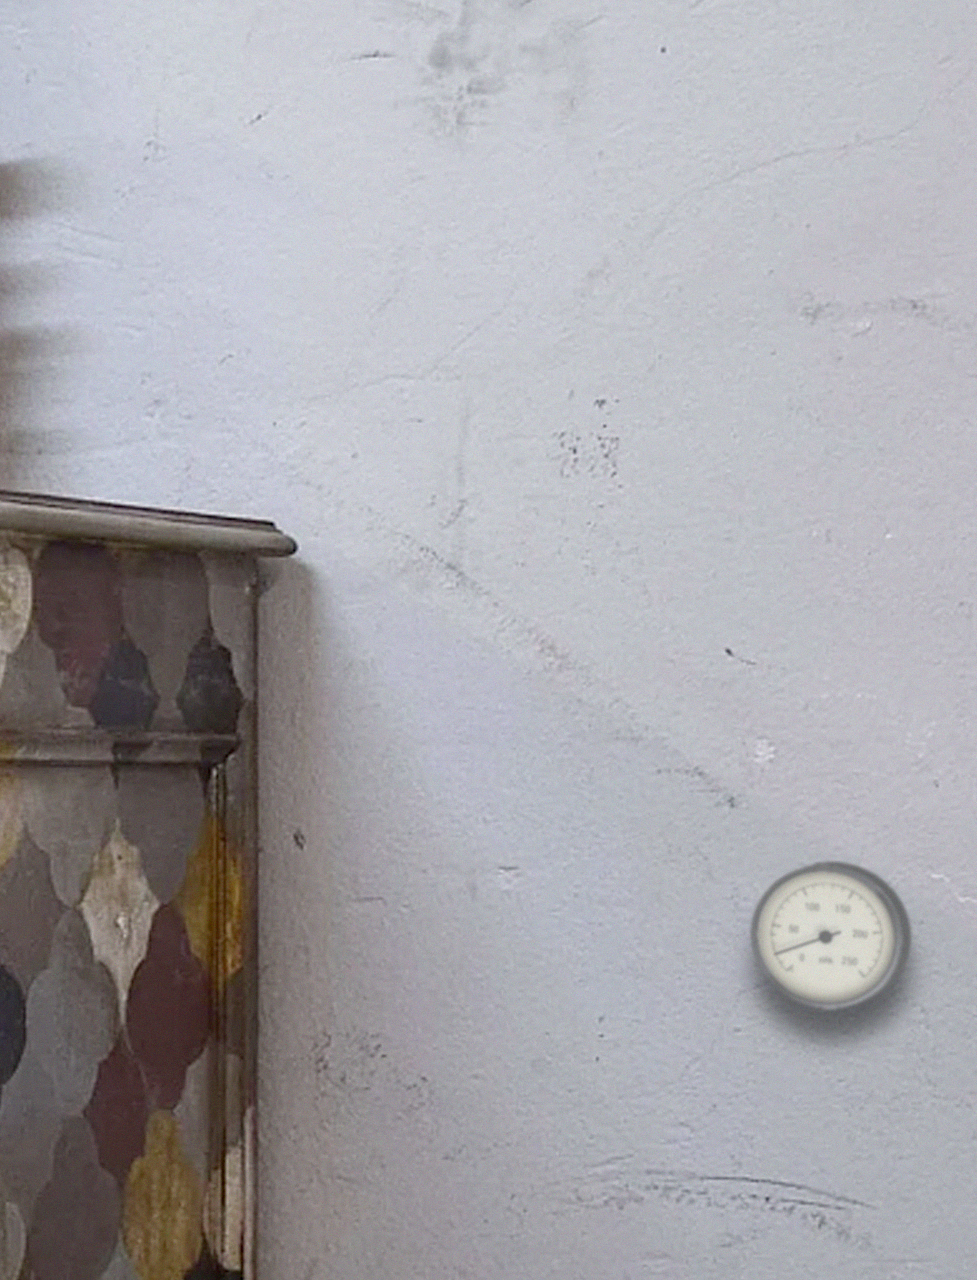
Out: value=20 unit=kPa
